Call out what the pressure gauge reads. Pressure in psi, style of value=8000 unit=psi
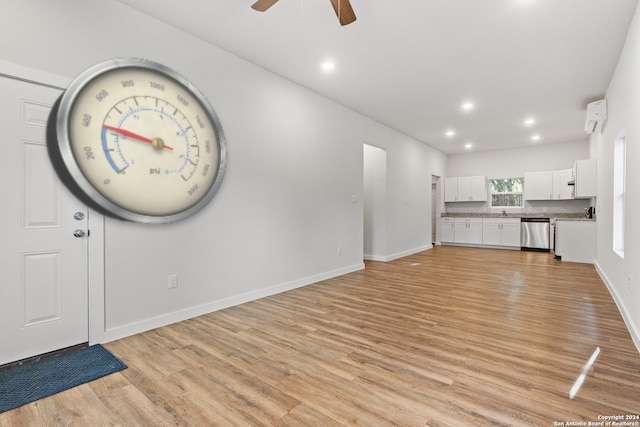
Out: value=400 unit=psi
